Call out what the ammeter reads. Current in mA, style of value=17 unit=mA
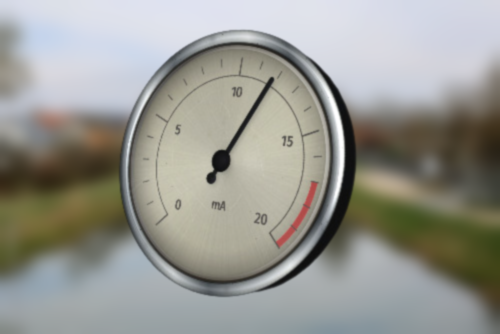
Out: value=12 unit=mA
